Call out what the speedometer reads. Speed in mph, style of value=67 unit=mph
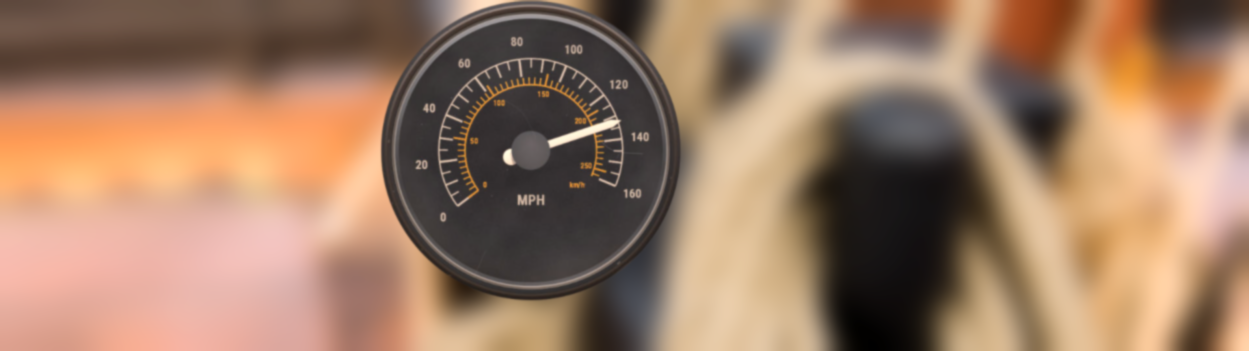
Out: value=132.5 unit=mph
